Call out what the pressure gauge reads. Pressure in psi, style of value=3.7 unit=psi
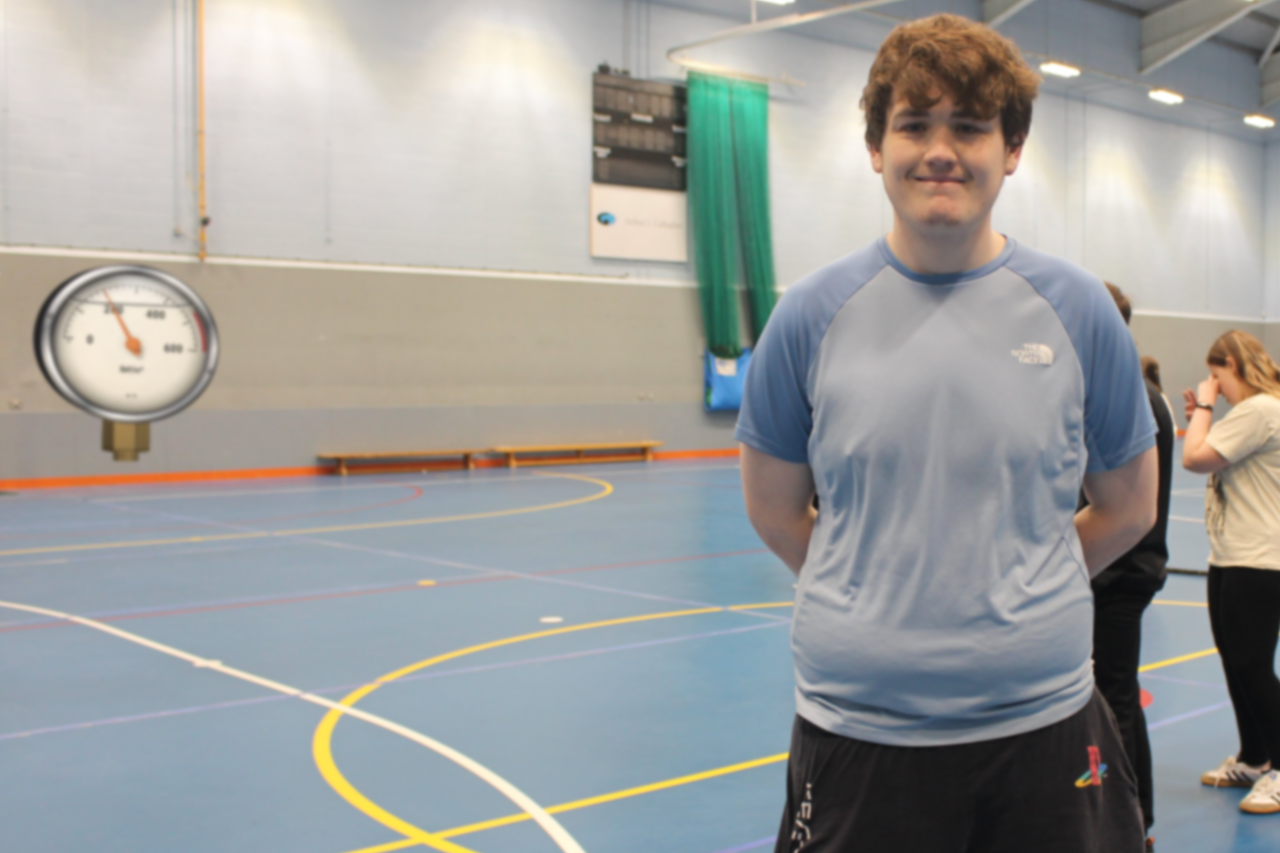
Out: value=200 unit=psi
